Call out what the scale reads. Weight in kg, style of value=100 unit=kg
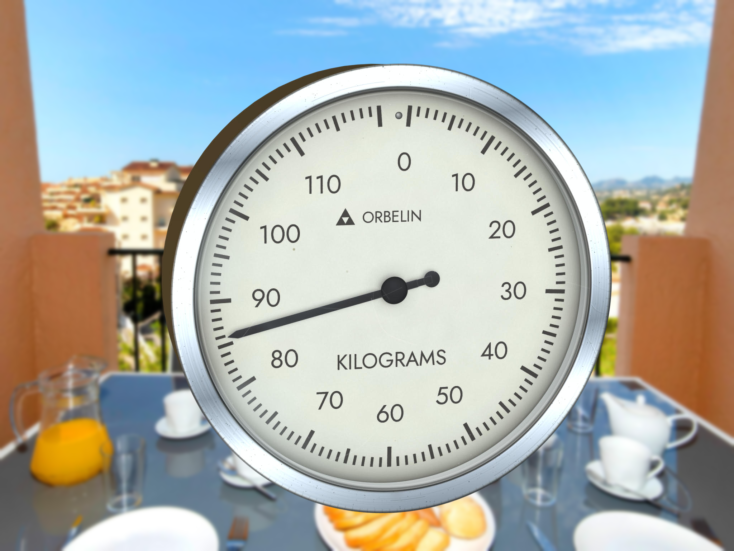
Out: value=86 unit=kg
